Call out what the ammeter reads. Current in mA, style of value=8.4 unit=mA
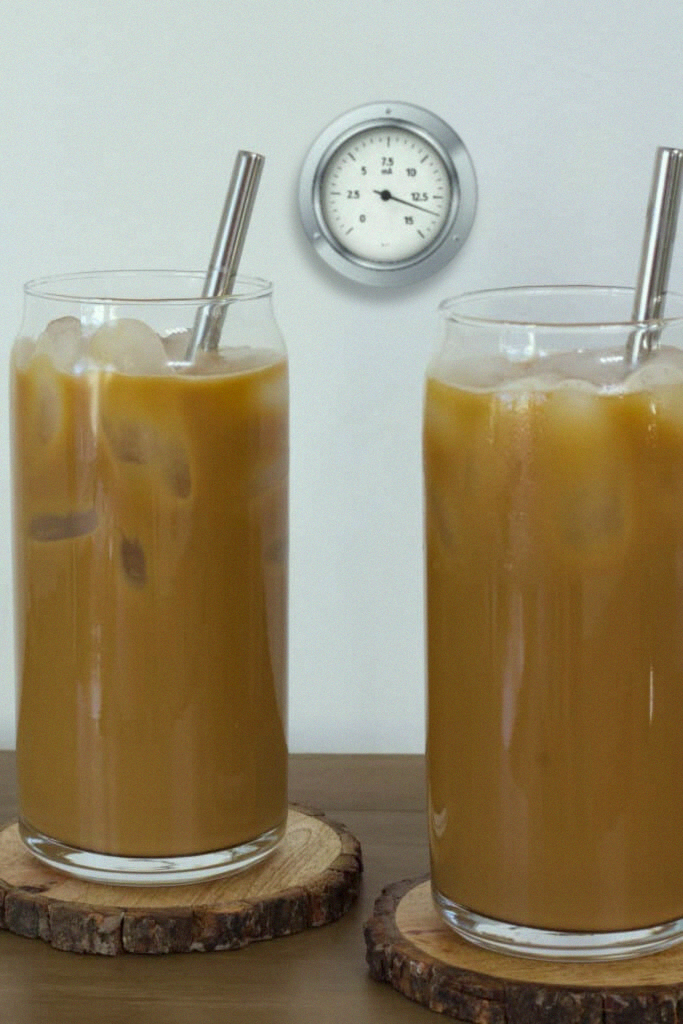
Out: value=13.5 unit=mA
